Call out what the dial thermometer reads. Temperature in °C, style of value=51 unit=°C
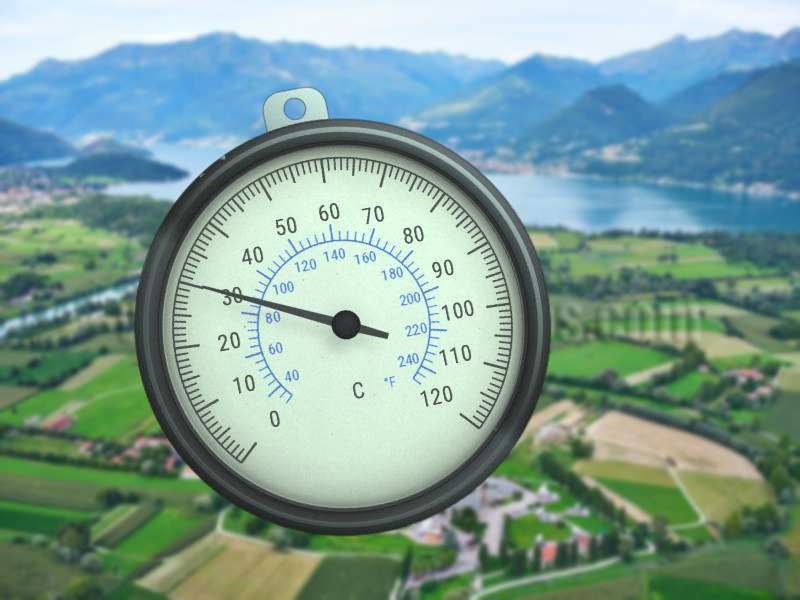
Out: value=30 unit=°C
